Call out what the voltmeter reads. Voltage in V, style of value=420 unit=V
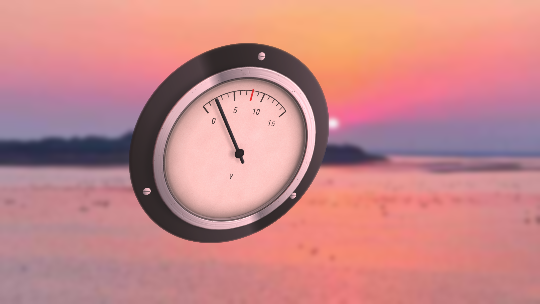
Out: value=2 unit=V
